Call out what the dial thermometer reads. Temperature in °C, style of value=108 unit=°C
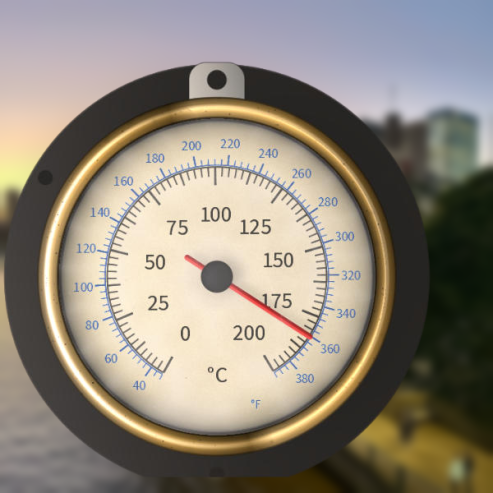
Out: value=182.5 unit=°C
